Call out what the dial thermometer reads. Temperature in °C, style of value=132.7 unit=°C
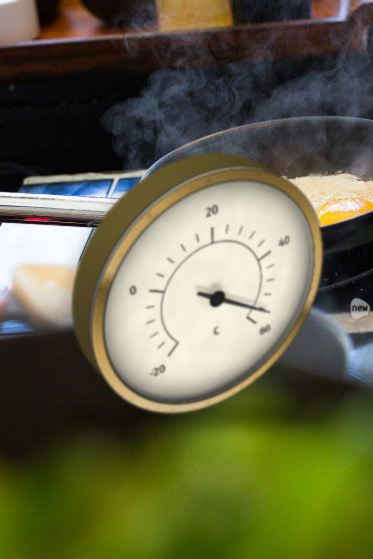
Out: value=56 unit=°C
